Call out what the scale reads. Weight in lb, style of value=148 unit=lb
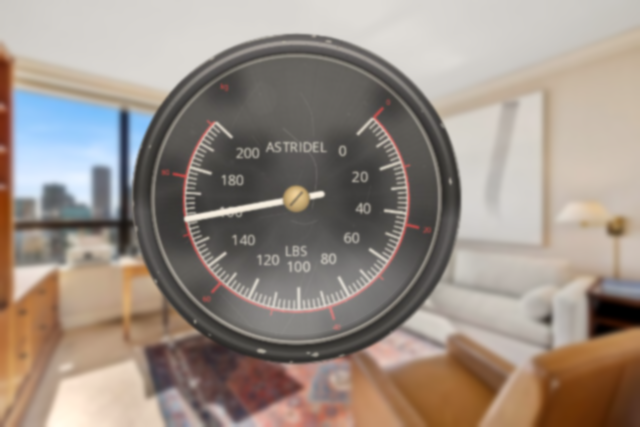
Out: value=160 unit=lb
